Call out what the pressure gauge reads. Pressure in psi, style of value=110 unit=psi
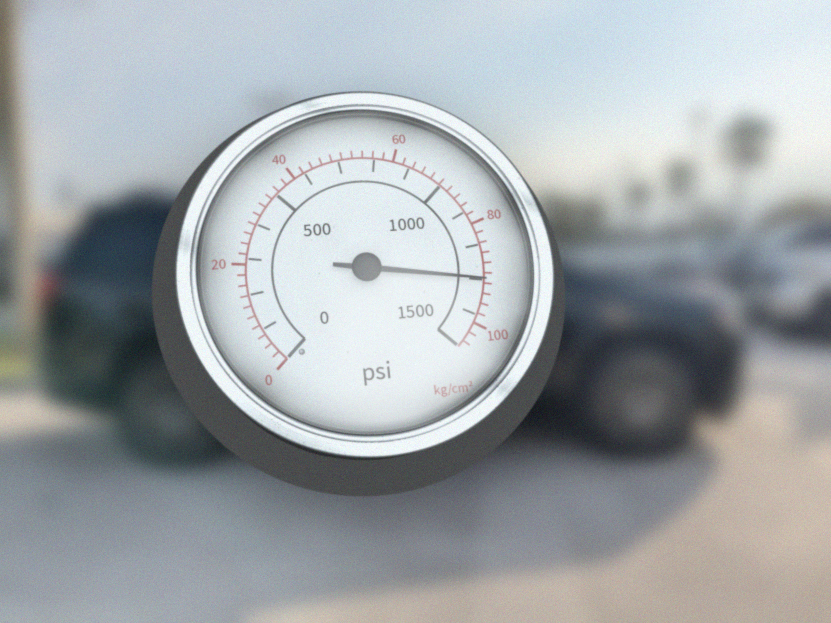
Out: value=1300 unit=psi
